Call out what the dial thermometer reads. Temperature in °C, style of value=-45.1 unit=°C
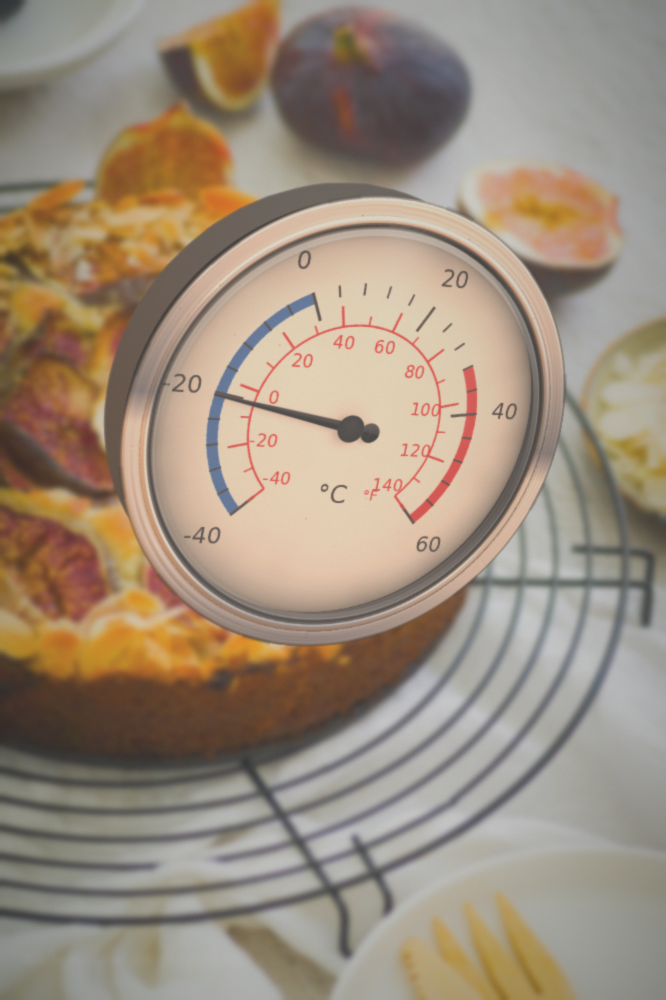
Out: value=-20 unit=°C
